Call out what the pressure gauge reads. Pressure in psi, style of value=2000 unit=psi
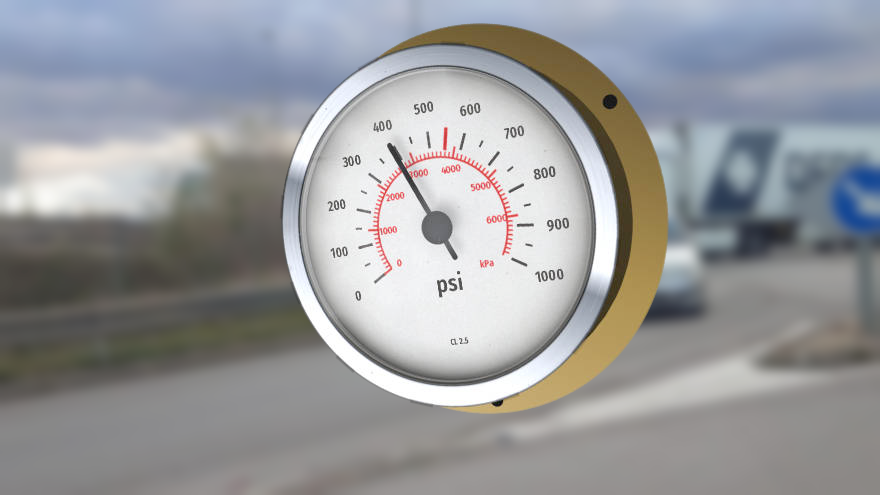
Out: value=400 unit=psi
